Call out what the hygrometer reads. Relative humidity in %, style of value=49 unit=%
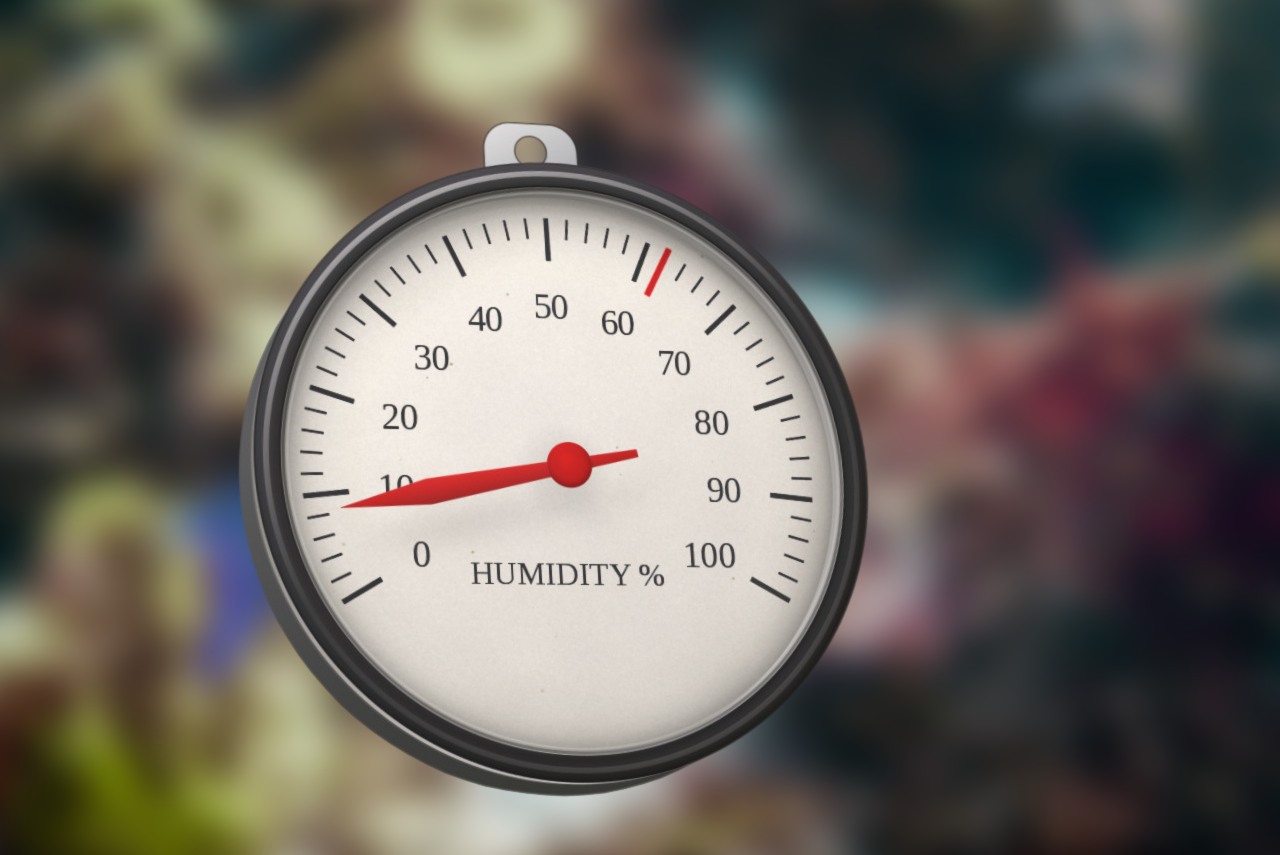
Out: value=8 unit=%
